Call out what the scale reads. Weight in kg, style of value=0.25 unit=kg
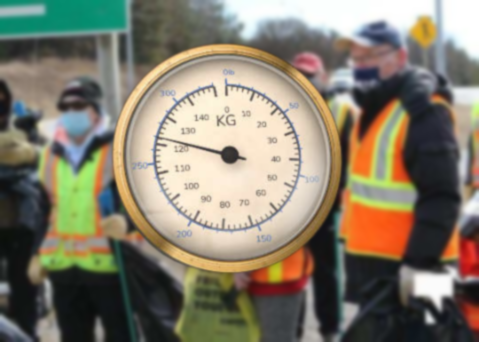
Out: value=122 unit=kg
